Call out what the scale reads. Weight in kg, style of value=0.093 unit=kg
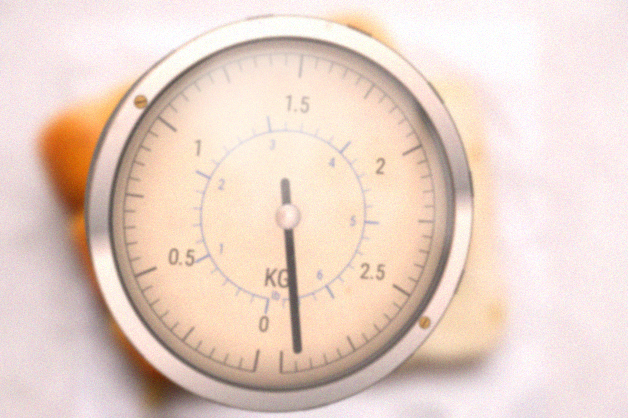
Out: value=2.95 unit=kg
